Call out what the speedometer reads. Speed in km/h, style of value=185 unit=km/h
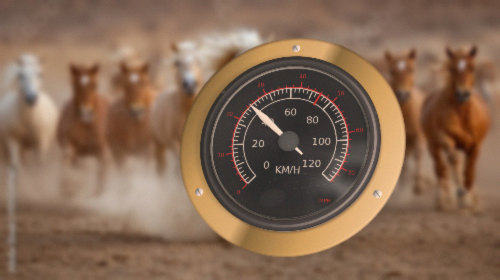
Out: value=40 unit=km/h
